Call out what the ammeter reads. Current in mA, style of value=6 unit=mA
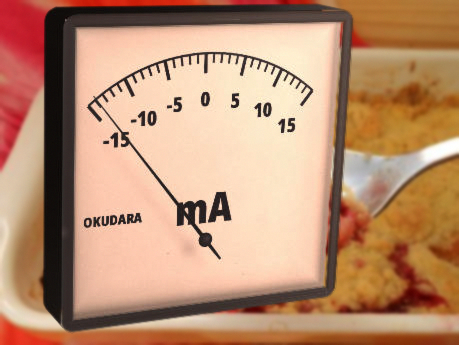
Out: value=-14 unit=mA
